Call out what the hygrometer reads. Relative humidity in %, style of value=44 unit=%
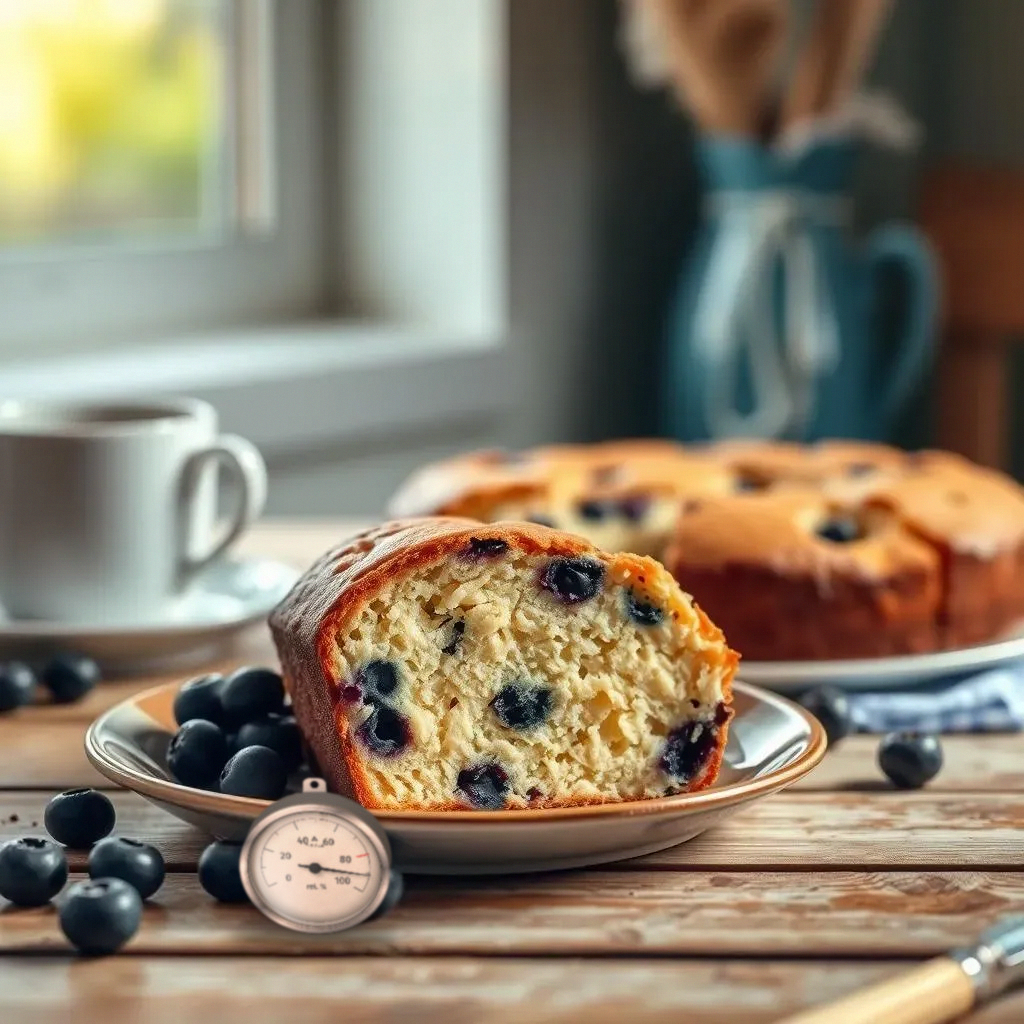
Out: value=90 unit=%
